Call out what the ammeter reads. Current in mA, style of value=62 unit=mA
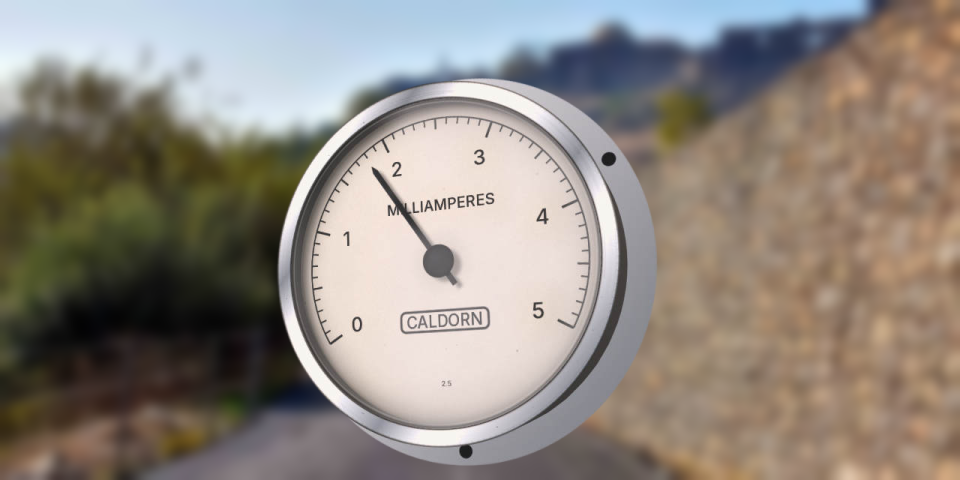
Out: value=1.8 unit=mA
